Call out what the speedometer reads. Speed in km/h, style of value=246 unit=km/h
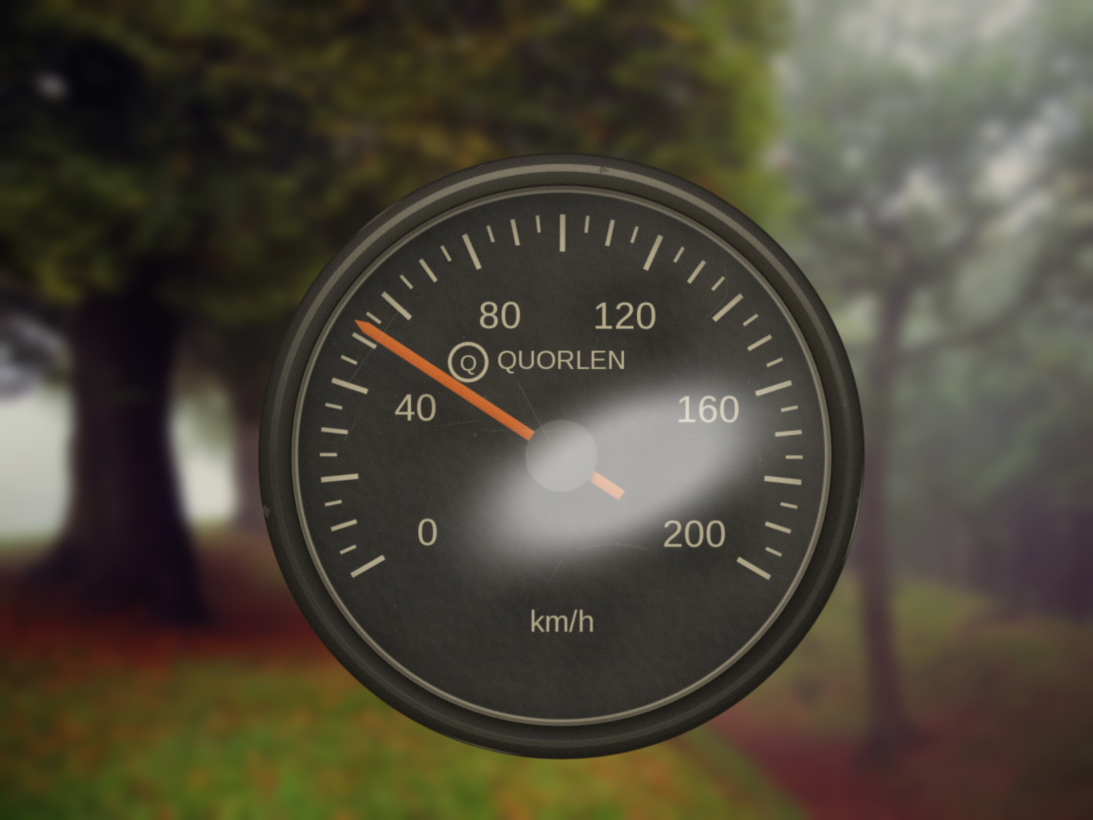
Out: value=52.5 unit=km/h
